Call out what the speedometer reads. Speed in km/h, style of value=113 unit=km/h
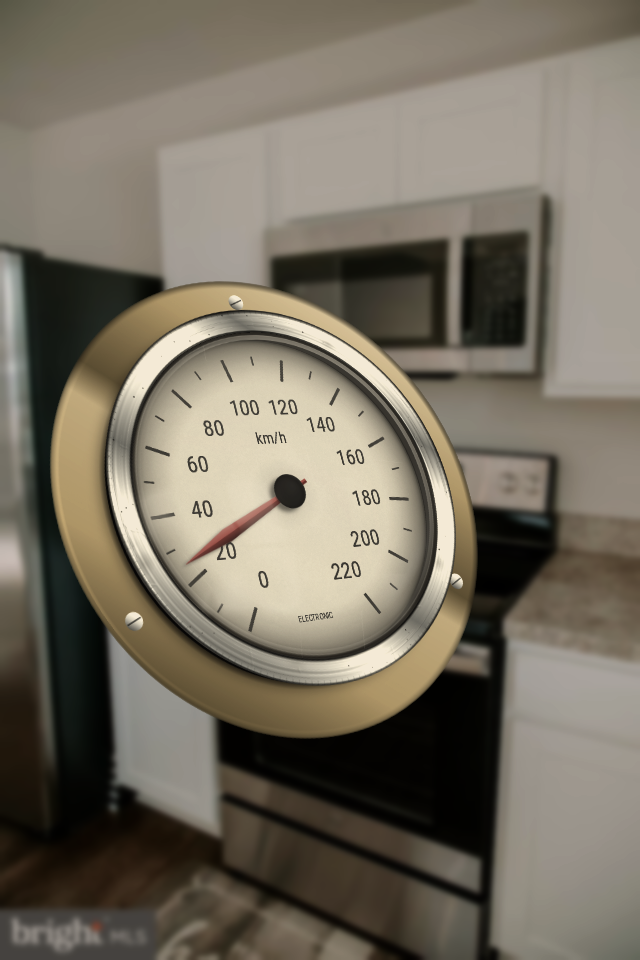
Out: value=25 unit=km/h
